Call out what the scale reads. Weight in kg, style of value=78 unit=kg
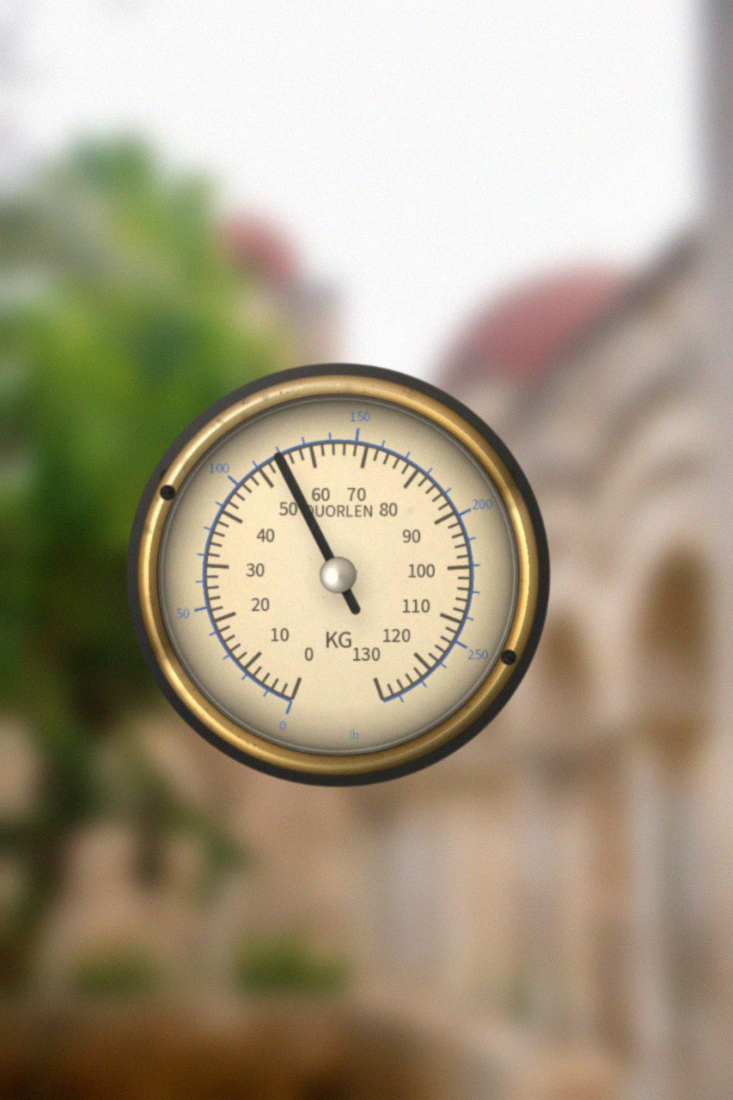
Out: value=54 unit=kg
